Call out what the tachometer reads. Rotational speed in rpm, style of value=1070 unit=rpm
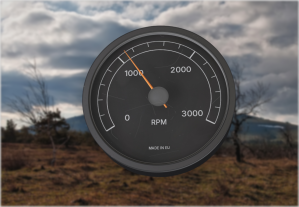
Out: value=1100 unit=rpm
